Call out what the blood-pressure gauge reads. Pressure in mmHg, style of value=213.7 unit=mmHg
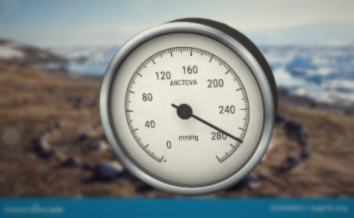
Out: value=270 unit=mmHg
